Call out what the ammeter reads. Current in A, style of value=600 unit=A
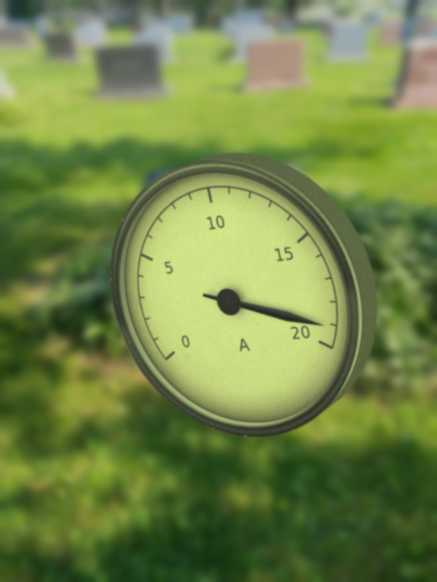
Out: value=19 unit=A
